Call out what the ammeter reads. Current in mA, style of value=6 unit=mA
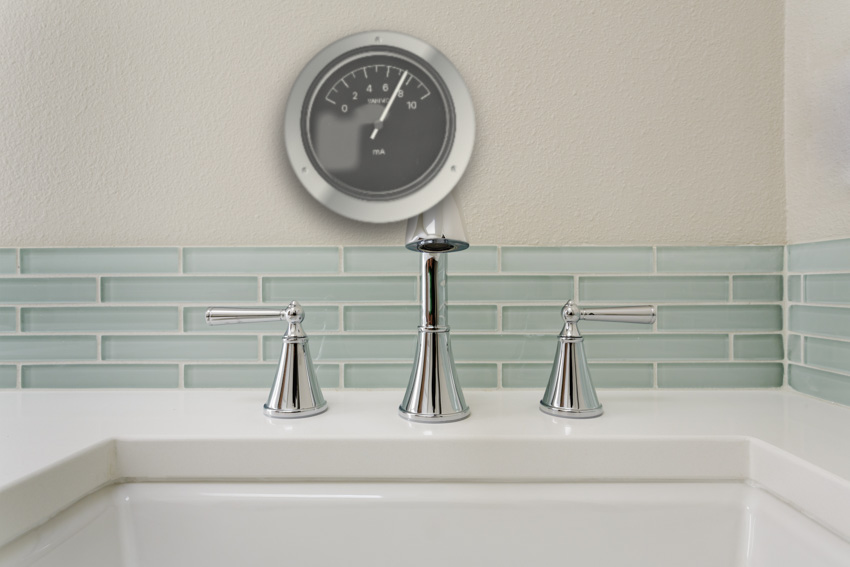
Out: value=7.5 unit=mA
